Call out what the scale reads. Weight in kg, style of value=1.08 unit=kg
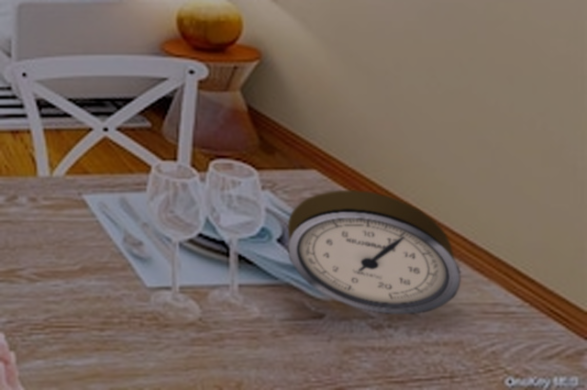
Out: value=12 unit=kg
